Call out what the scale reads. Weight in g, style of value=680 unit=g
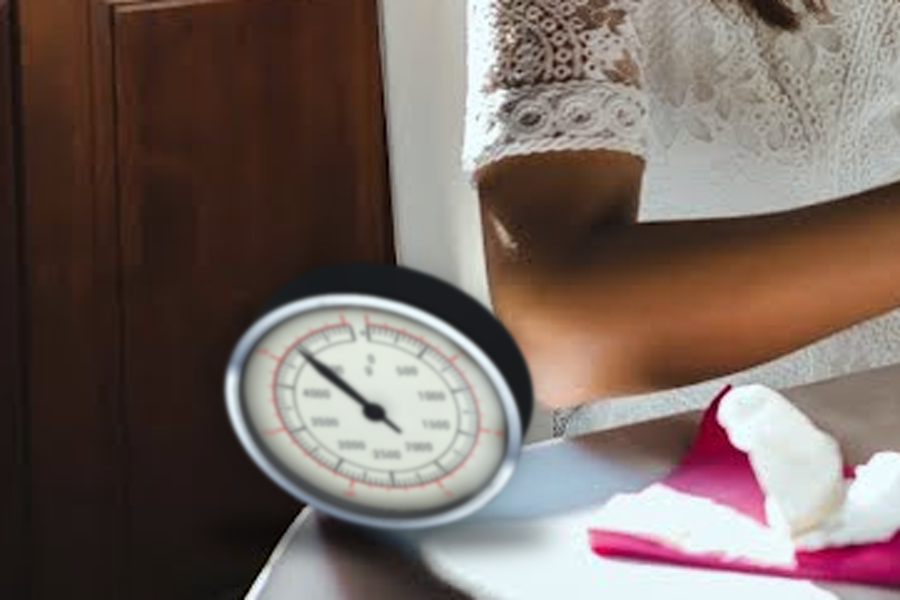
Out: value=4500 unit=g
